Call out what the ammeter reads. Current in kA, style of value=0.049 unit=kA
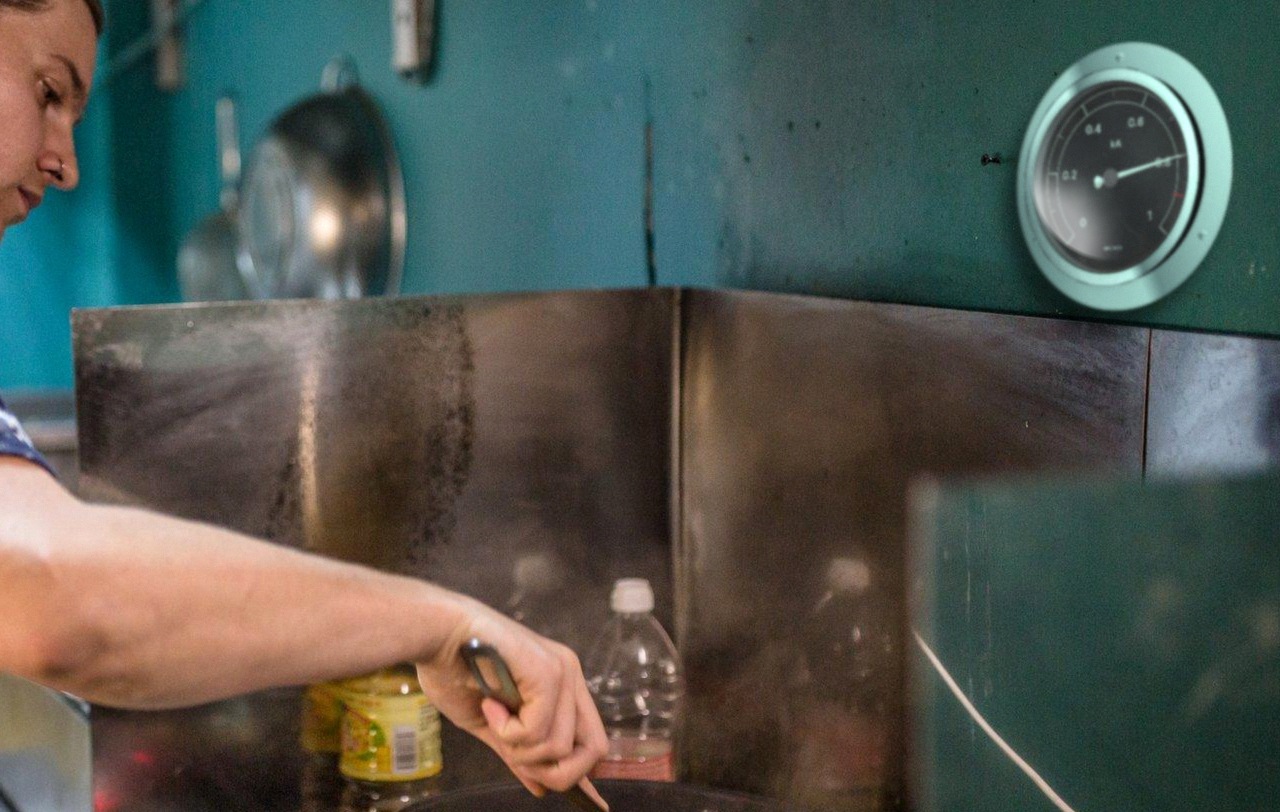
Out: value=0.8 unit=kA
